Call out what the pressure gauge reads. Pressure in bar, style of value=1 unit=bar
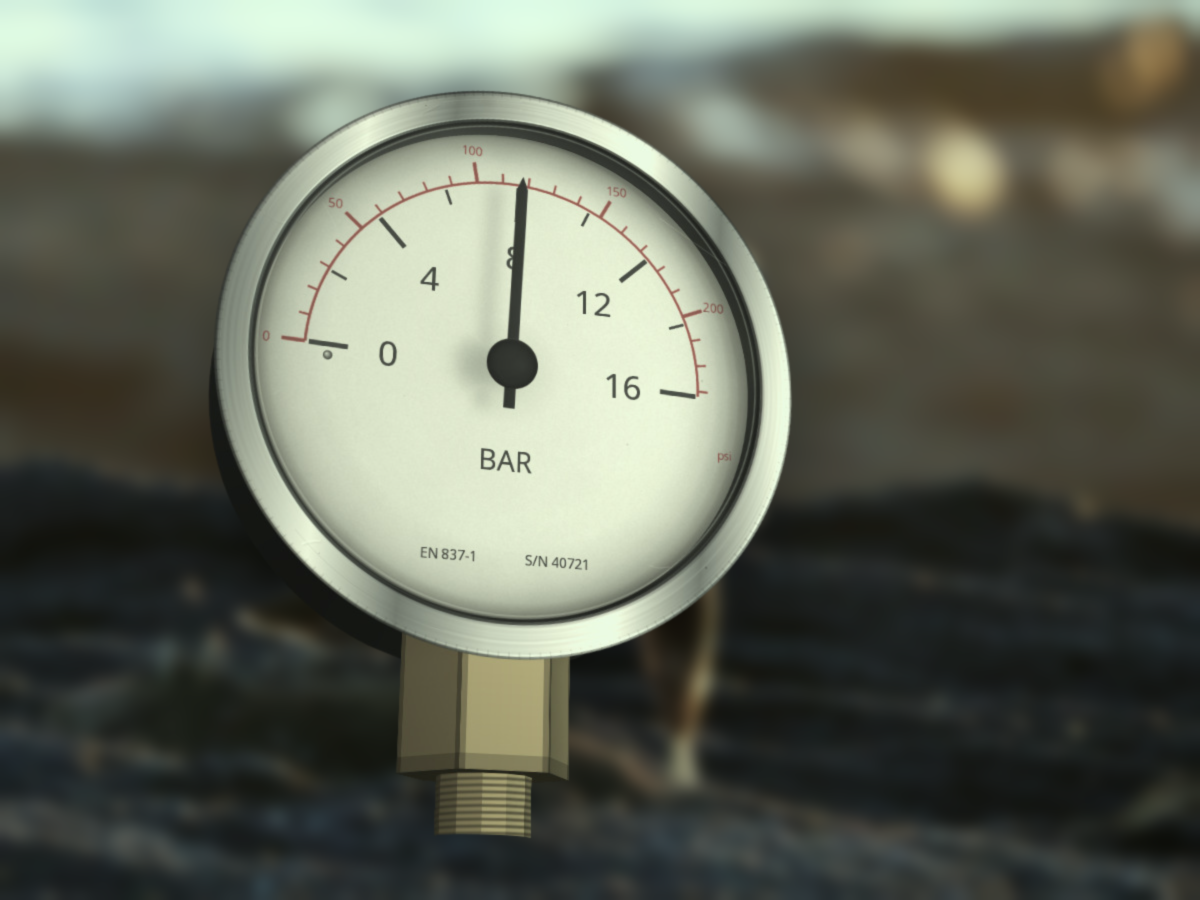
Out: value=8 unit=bar
